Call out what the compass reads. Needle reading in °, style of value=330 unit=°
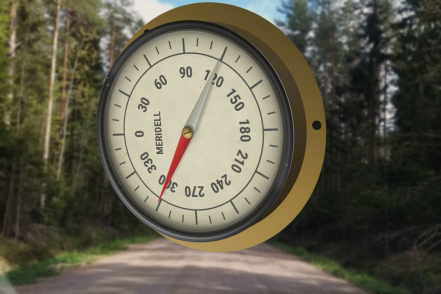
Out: value=300 unit=°
